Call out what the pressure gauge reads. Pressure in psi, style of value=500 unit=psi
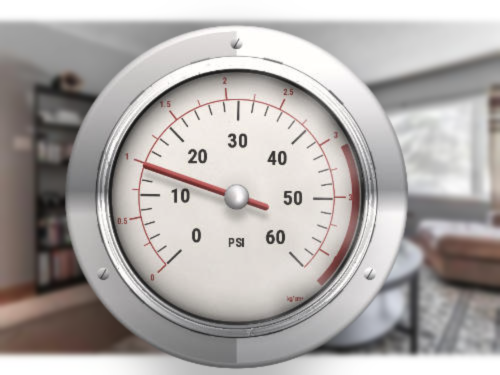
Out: value=14 unit=psi
